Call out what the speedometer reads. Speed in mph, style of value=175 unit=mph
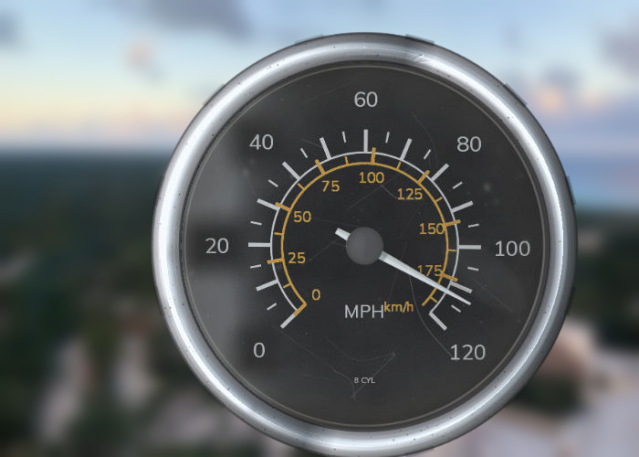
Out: value=112.5 unit=mph
